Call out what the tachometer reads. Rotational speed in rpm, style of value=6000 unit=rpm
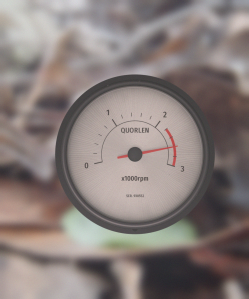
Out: value=2600 unit=rpm
